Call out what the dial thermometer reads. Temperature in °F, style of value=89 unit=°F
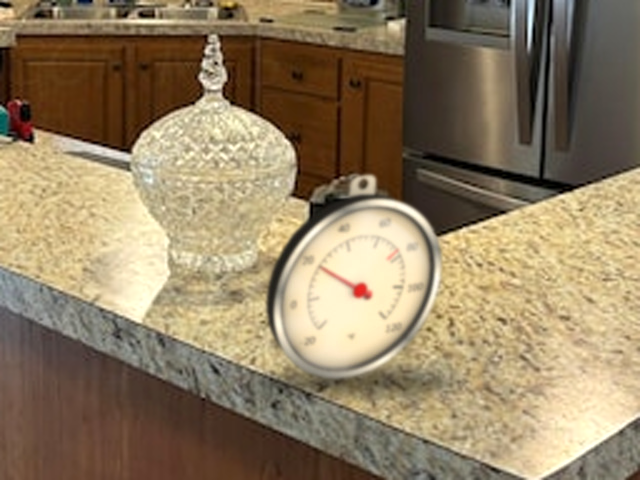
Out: value=20 unit=°F
